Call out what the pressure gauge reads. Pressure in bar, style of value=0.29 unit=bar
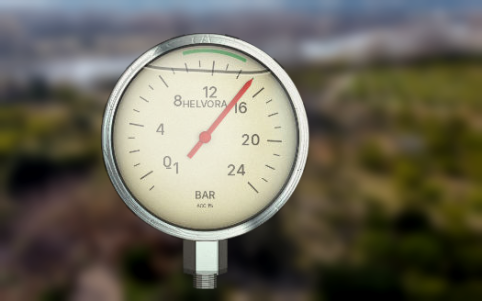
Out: value=15 unit=bar
